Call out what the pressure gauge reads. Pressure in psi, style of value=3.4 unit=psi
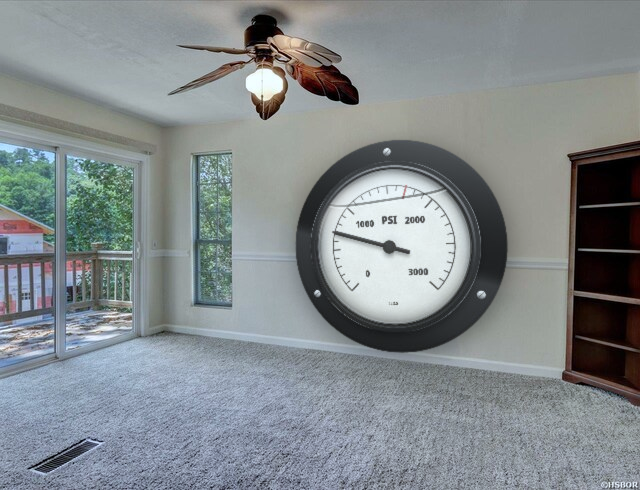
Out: value=700 unit=psi
